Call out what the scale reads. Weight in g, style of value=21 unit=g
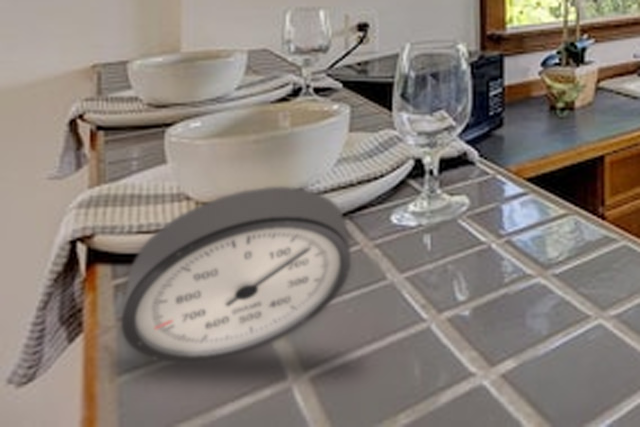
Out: value=150 unit=g
